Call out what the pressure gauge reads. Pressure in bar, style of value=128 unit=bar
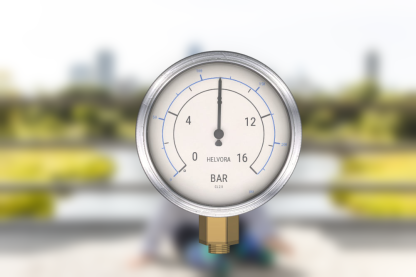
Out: value=8 unit=bar
